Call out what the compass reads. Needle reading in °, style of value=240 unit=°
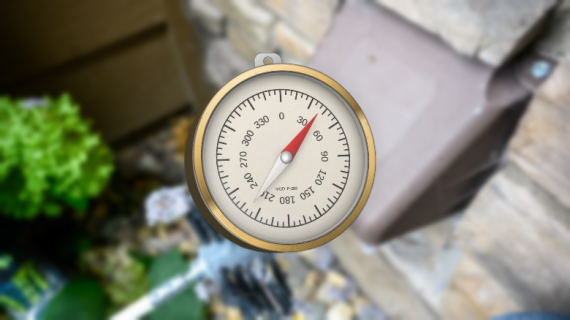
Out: value=40 unit=°
